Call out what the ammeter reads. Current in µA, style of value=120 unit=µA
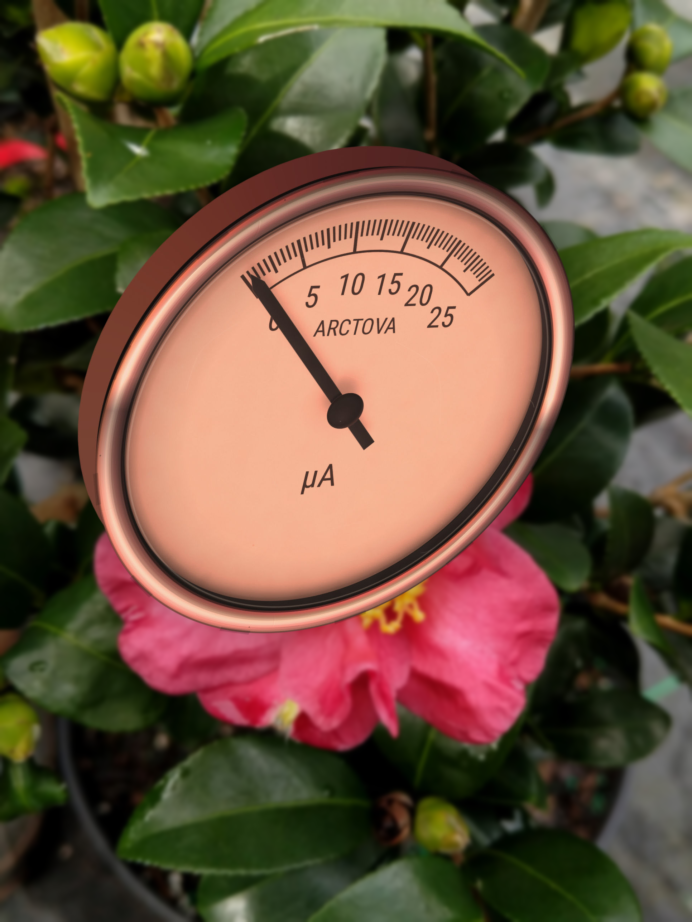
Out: value=0.5 unit=µA
